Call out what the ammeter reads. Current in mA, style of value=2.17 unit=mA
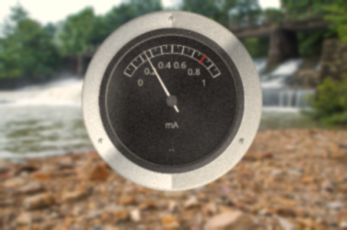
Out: value=0.25 unit=mA
